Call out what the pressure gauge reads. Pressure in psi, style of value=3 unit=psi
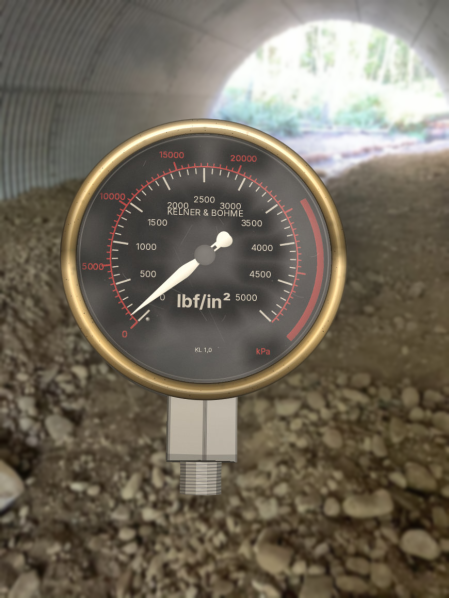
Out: value=100 unit=psi
